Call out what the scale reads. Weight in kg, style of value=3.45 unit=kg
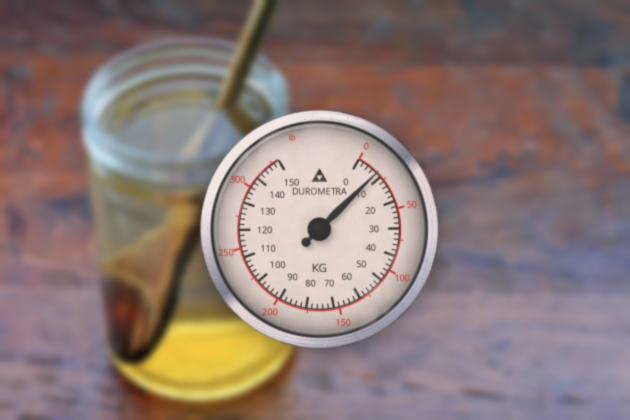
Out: value=8 unit=kg
